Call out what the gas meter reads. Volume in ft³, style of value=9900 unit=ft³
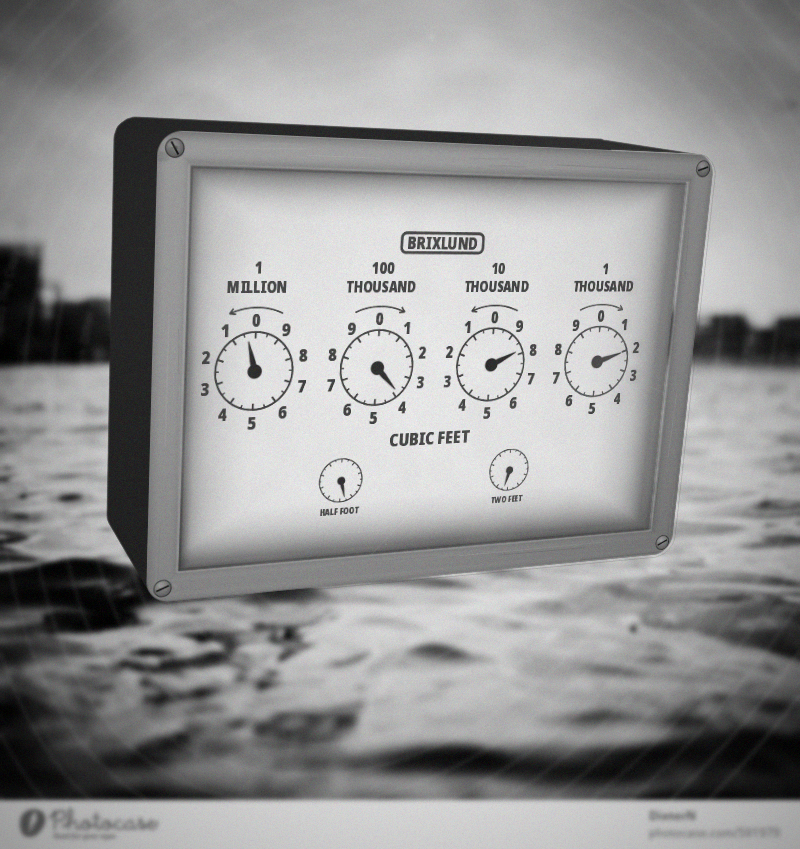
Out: value=38200 unit=ft³
